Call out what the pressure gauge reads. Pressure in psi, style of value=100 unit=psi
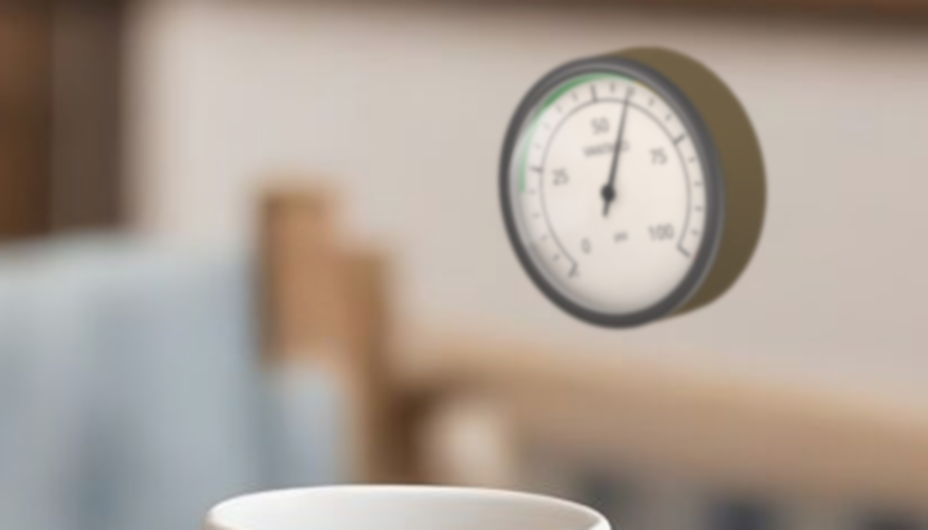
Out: value=60 unit=psi
